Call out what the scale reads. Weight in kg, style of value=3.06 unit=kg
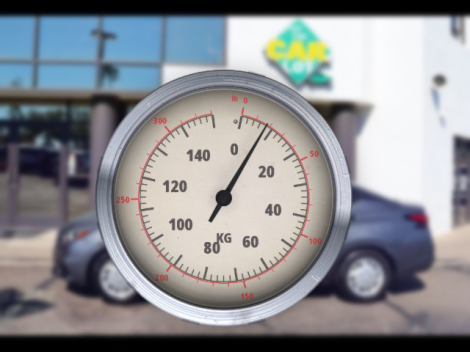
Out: value=8 unit=kg
